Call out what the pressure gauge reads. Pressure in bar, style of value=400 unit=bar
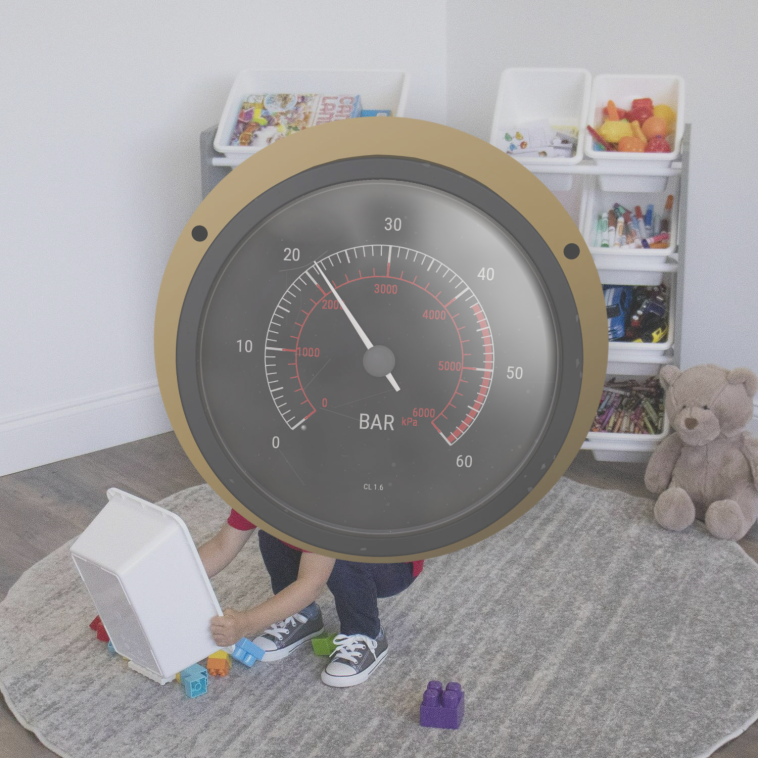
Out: value=21.5 unit=bar
